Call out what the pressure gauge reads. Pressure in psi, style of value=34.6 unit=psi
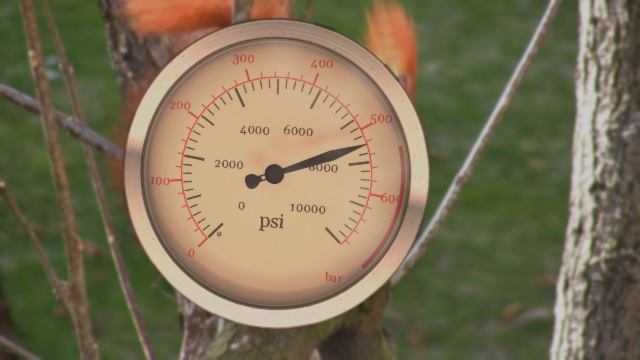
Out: value=7600 unit=psi
